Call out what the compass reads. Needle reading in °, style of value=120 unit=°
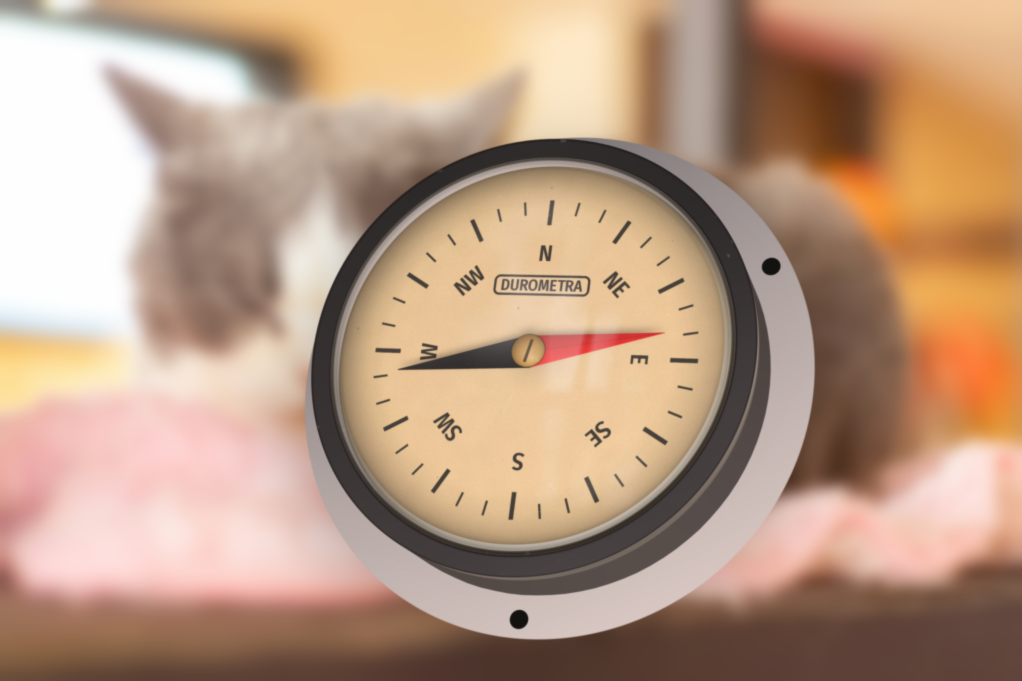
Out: value=80 unit=°
